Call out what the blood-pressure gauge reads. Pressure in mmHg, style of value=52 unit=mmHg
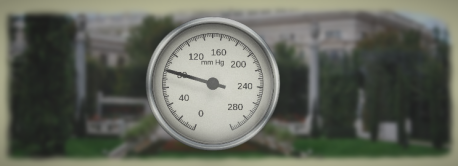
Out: value=80 unit=mmHg
